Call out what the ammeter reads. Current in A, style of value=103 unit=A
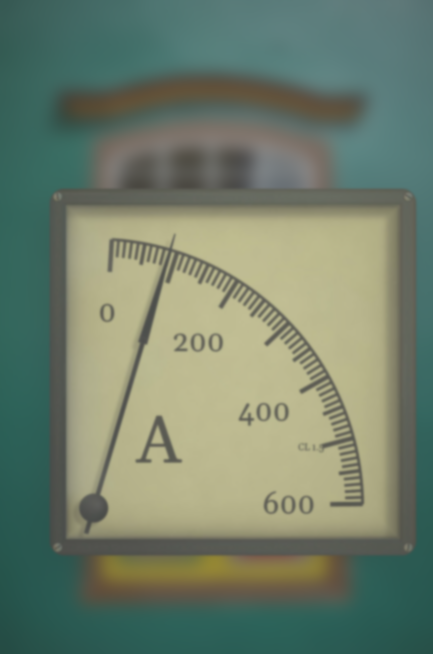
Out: value=90 unit=A
